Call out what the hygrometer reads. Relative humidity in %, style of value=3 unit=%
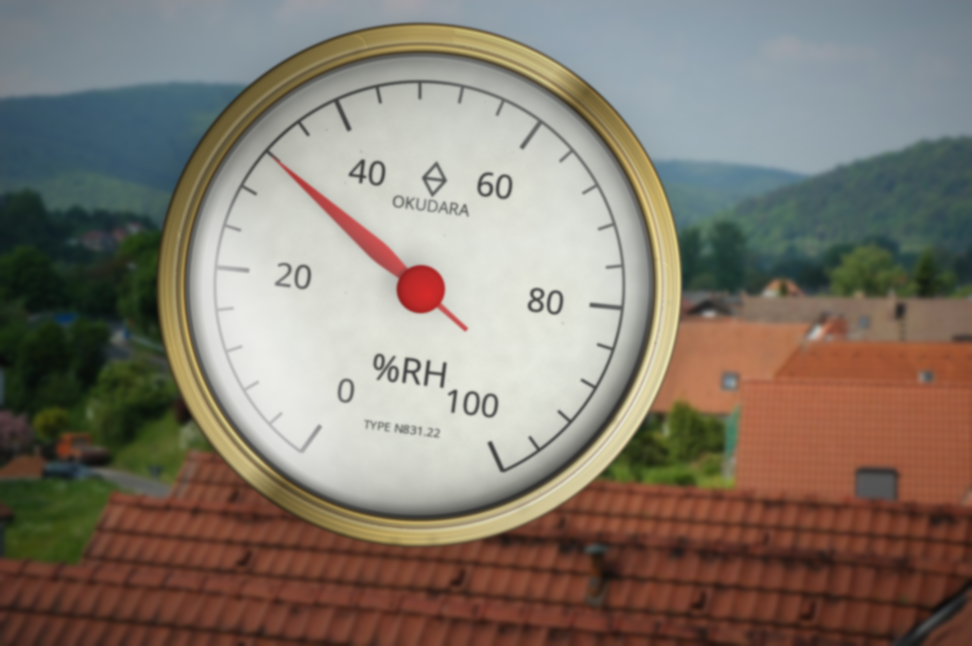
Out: value=32 unit=%
